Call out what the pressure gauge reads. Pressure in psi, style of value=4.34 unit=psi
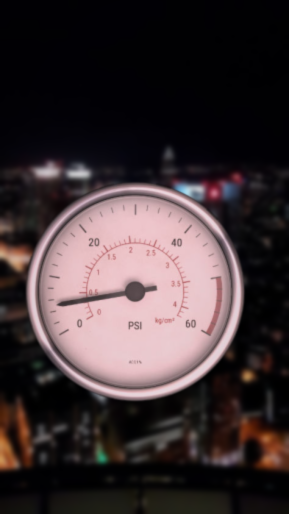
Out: value=5 unit=psi
